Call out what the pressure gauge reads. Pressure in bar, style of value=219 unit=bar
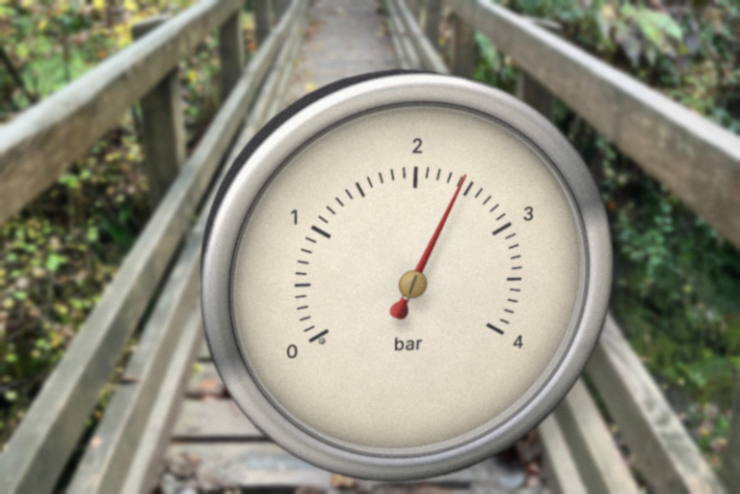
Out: value=2.4 unit=bar
